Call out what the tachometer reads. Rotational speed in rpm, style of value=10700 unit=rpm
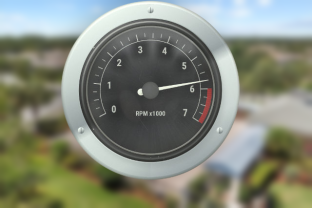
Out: value=5750 unit=rpm
